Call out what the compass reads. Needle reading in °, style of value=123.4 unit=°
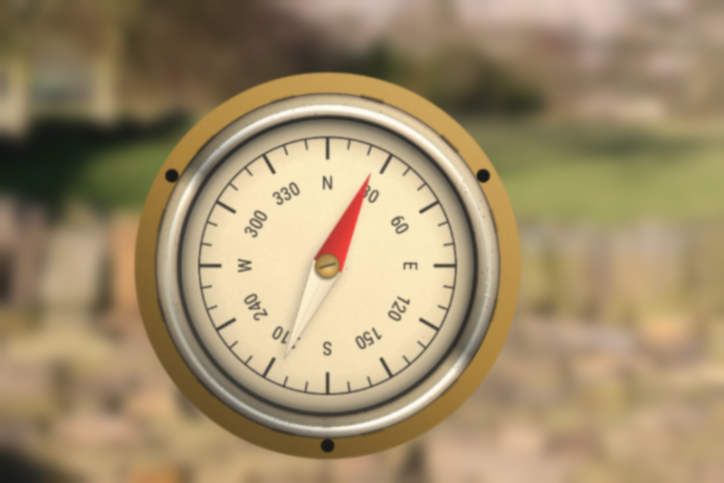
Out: value=25 unit=°
